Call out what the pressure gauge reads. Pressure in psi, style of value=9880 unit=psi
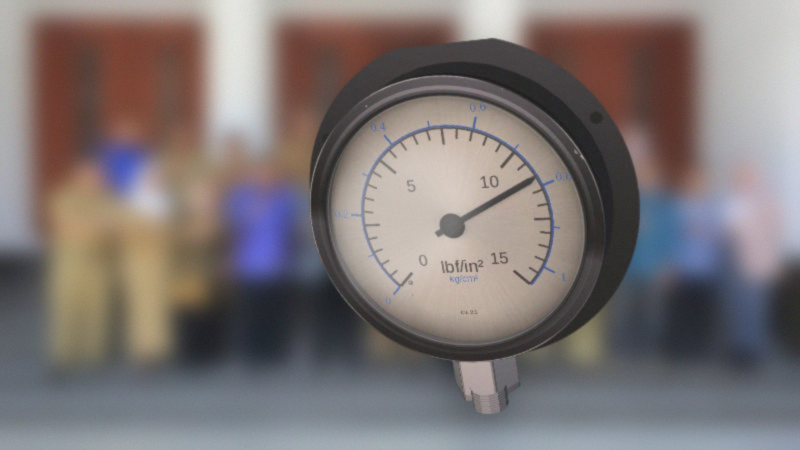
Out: value=11 unit=psi
